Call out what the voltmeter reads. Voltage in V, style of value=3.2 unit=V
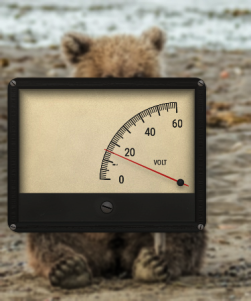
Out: value=15 unit=V
